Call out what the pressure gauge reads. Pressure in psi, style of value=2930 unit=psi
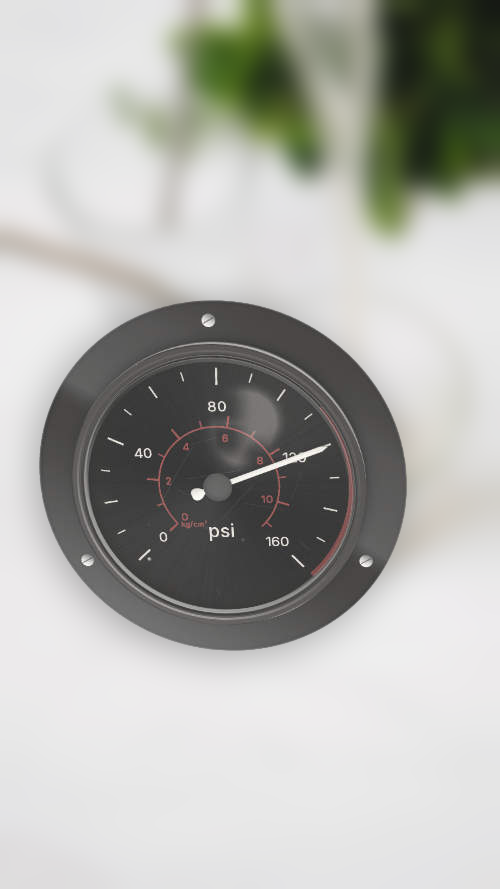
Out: value=120 unit=psi
